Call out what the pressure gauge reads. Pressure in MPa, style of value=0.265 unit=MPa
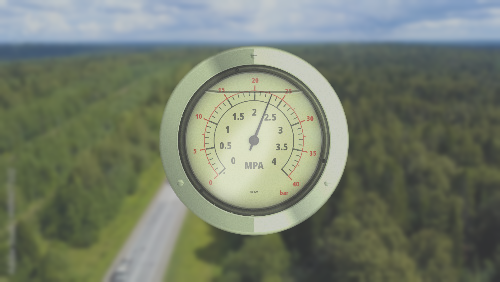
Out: value=2.3 unit=MPa
